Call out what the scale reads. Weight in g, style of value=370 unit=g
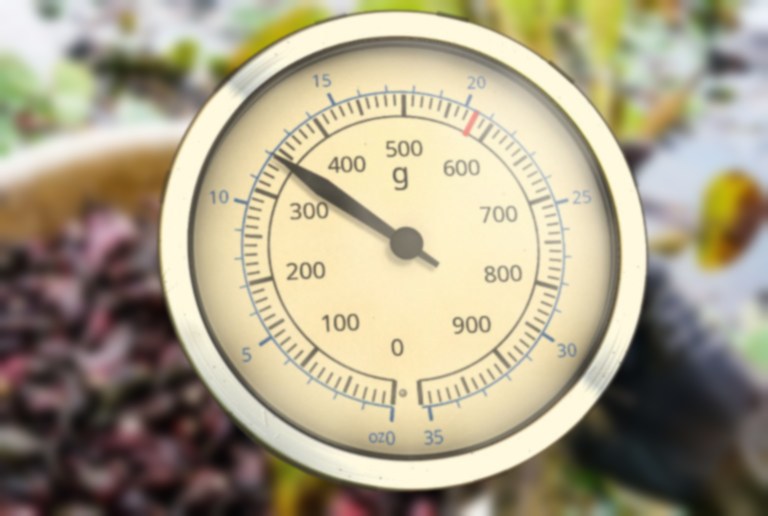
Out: value=340 unit=g
